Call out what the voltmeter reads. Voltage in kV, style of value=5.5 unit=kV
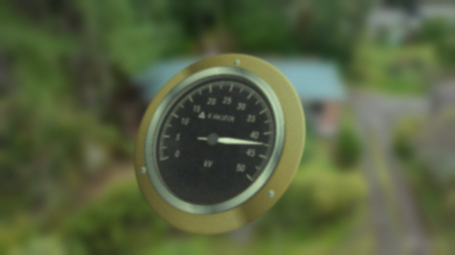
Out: value=42.5 unit=kV
